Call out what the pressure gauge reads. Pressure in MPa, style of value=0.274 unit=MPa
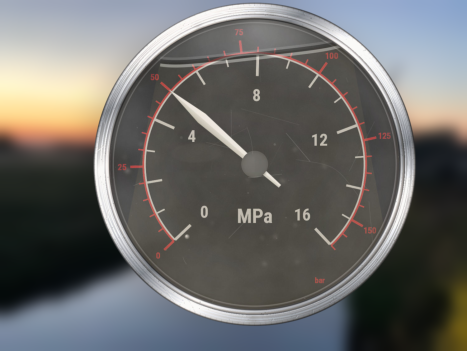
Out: value=5 unit=MPa
